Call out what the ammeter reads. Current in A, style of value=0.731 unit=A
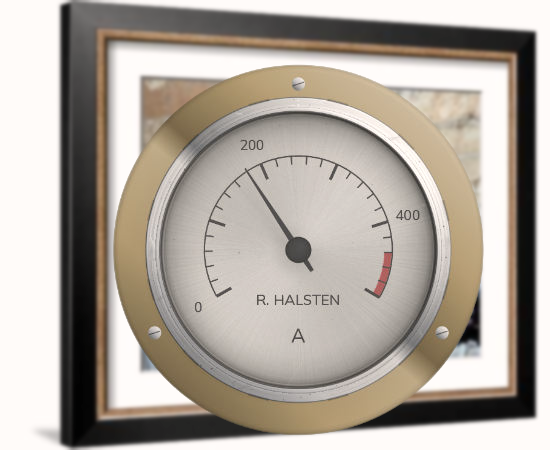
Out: value=180 unit=A
